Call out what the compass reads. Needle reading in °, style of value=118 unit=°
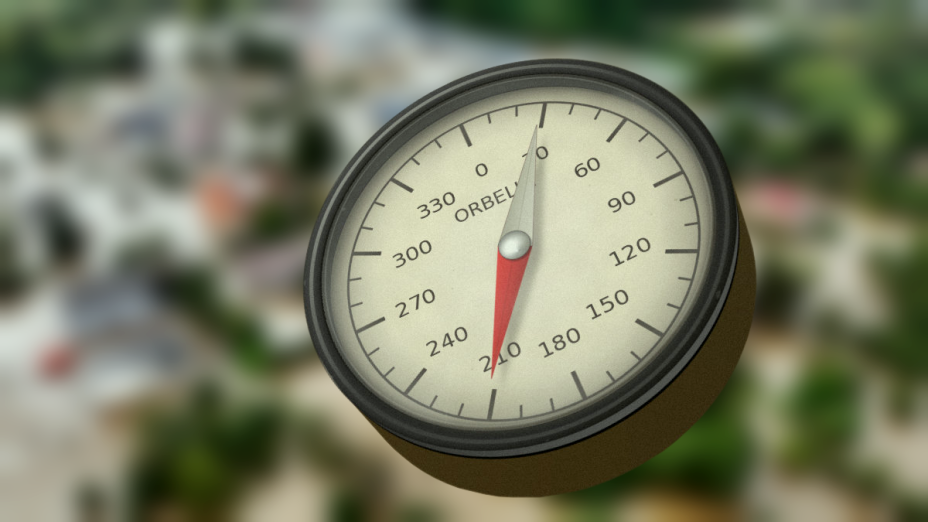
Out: value=210 unit=°
